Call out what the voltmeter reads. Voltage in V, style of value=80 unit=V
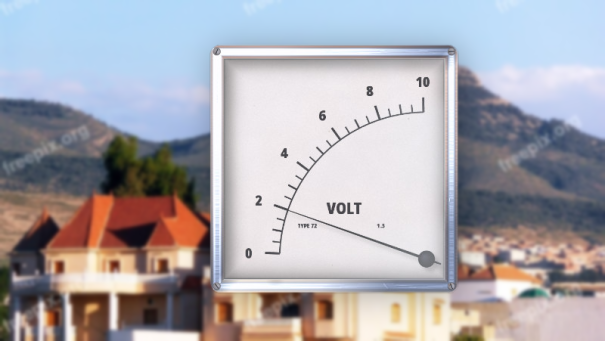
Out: value=2 unit=V
